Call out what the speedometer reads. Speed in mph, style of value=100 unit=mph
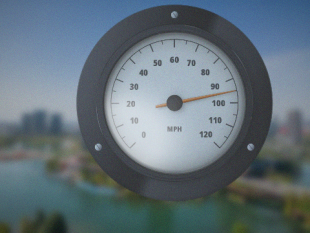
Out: value=95 unit=mph
